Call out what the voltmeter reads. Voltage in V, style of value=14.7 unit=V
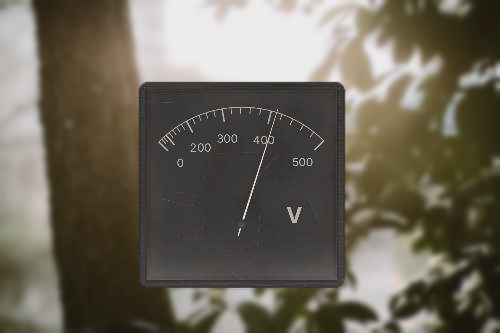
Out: value=410 unit=V
